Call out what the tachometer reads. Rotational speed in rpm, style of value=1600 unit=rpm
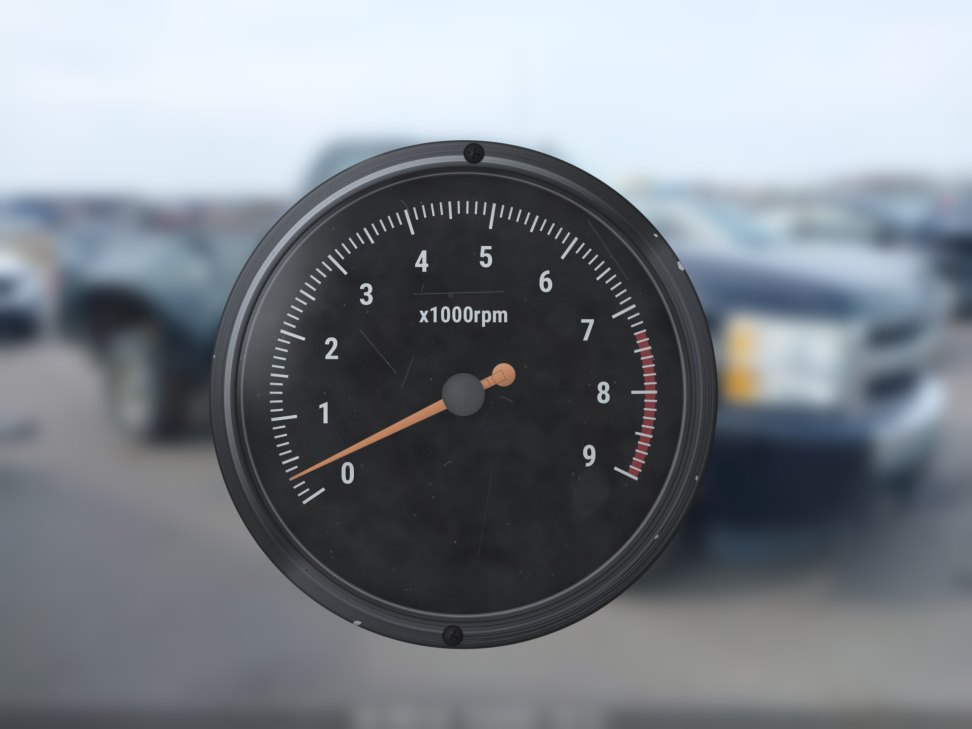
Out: value=300 unit=rpm
